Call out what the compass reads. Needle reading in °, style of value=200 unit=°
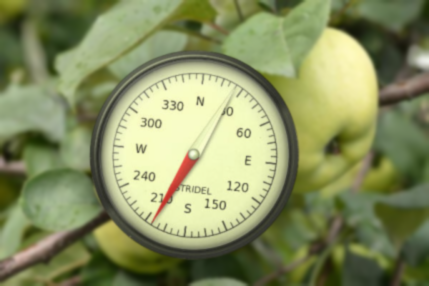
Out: value=205 unit=°
